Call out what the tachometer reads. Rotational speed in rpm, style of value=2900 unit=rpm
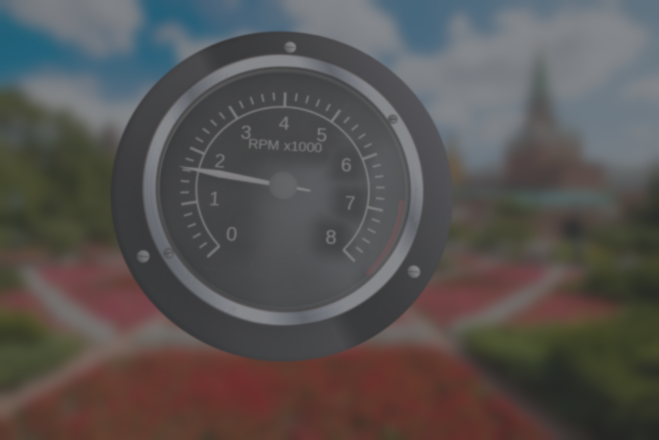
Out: value=1600 unit=rpm
